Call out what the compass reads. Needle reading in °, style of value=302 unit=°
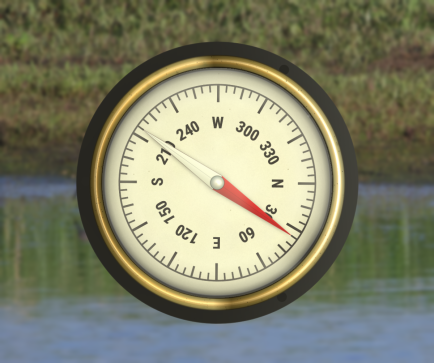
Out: value=35 unit=°
